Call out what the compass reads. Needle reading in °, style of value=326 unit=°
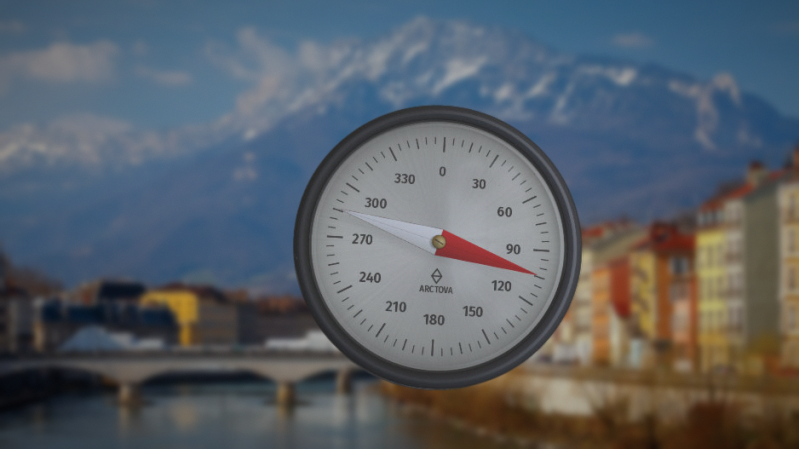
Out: value=105 unit=°
